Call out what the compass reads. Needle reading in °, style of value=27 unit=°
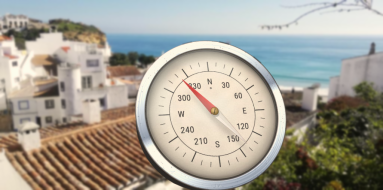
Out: value=320 unit=°
